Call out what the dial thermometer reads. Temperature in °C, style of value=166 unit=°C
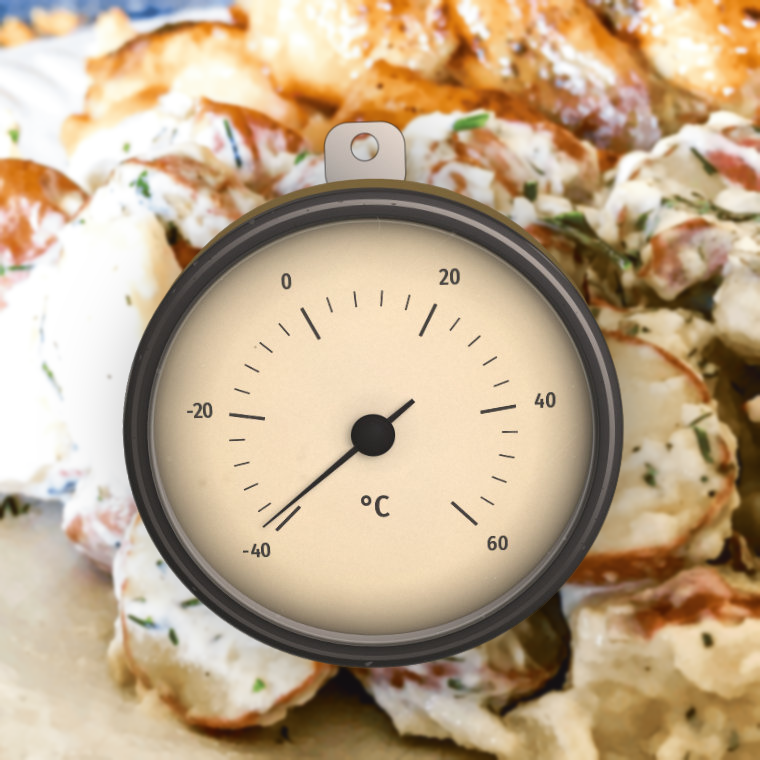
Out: value=-38 unit=°C
